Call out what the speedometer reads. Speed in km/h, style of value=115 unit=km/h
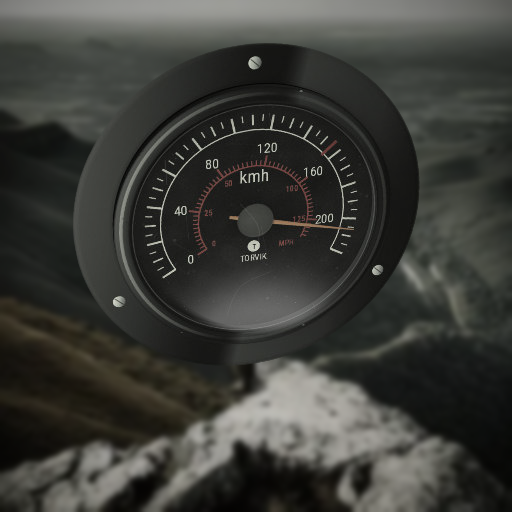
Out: value=205 unit=km/h
